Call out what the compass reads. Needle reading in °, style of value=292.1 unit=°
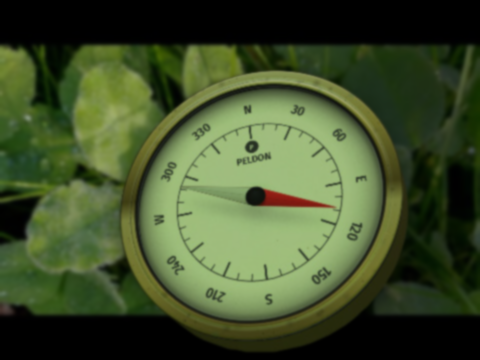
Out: value=110 unit=°
